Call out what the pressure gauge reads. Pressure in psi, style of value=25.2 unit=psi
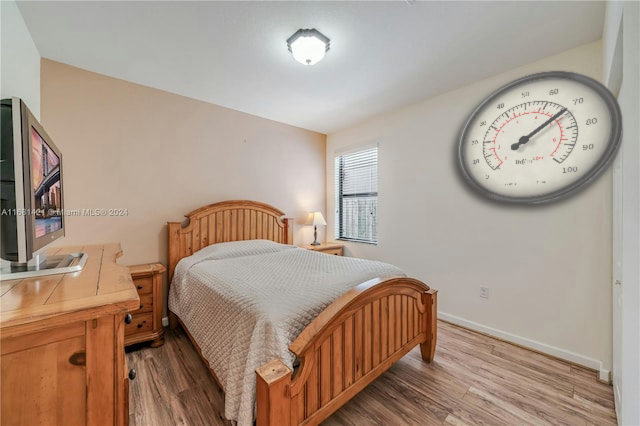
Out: value=70 unit=psi
